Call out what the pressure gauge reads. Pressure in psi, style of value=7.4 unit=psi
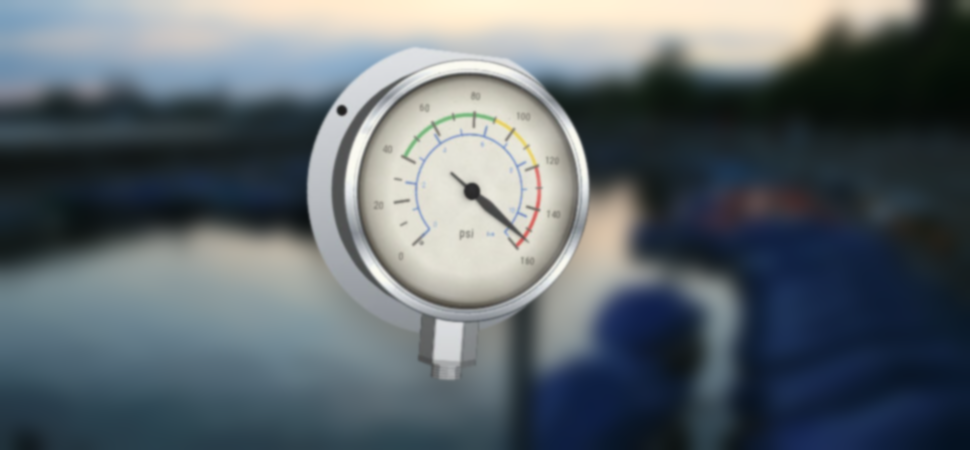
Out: value=155 unit=psi
